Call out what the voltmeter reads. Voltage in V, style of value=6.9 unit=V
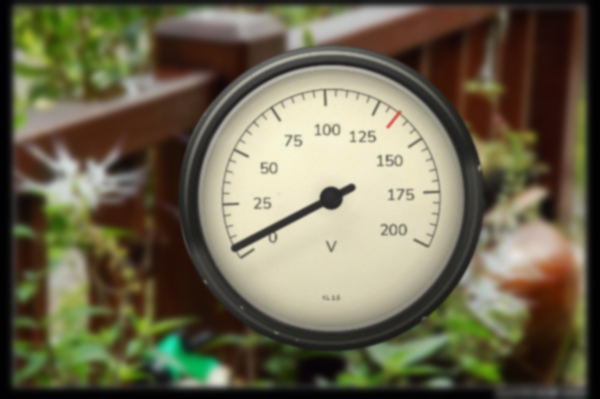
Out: value=5 unit=V
